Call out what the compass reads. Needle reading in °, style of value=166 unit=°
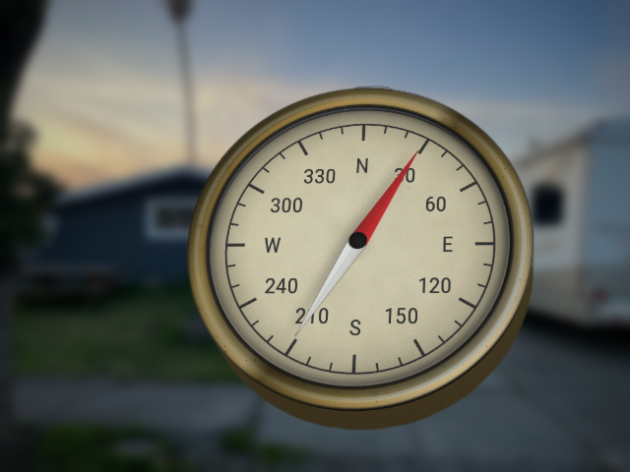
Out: value=30 unit=°
